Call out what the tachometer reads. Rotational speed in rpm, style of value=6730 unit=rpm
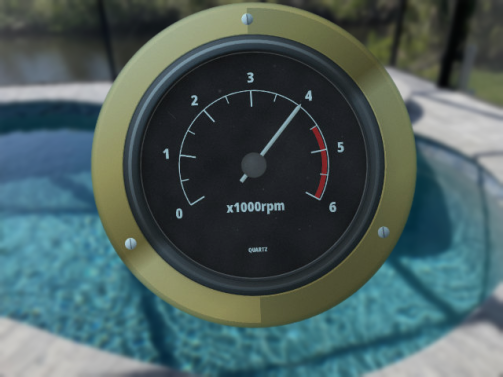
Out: value=4000 unit=rpm
